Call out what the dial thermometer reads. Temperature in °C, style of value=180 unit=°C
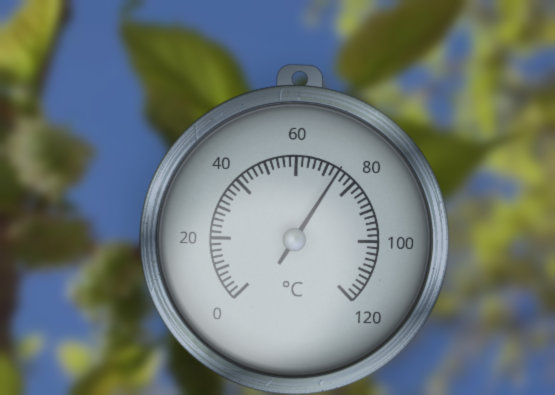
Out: value=74 unit=°C
